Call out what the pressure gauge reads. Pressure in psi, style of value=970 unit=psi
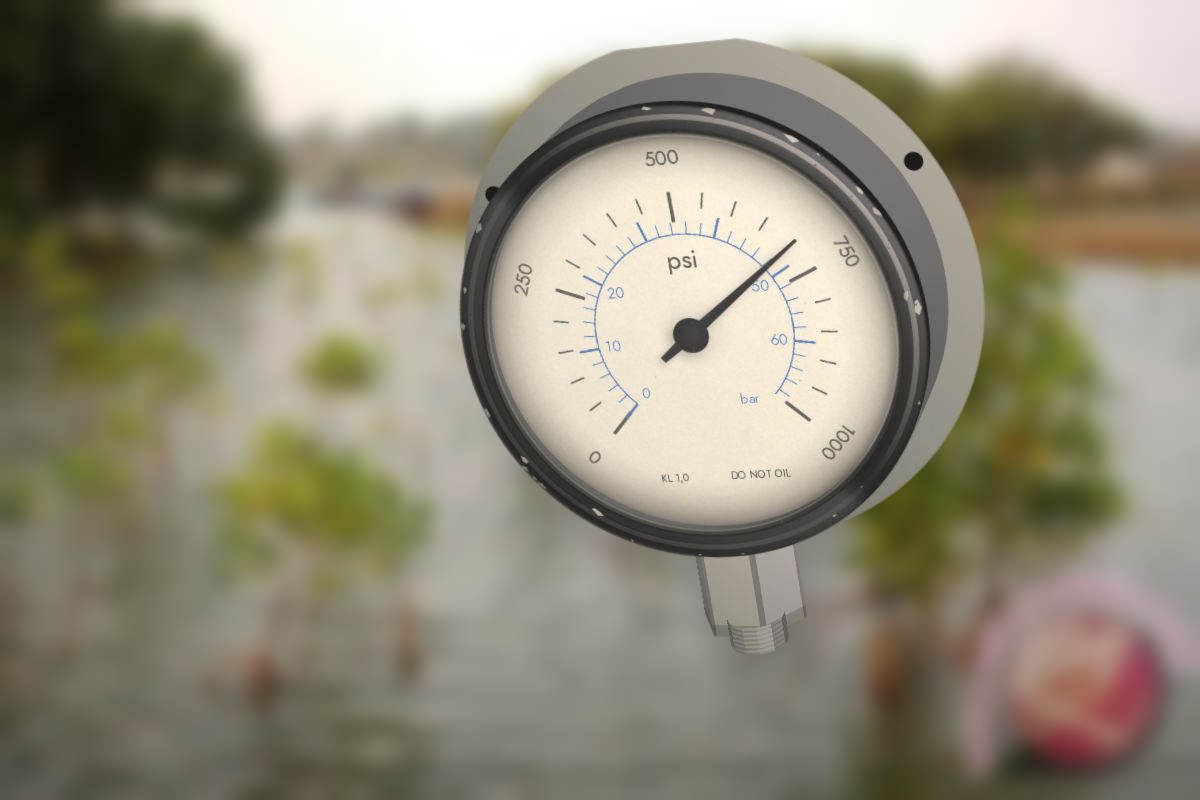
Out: value=700 unit=psi
